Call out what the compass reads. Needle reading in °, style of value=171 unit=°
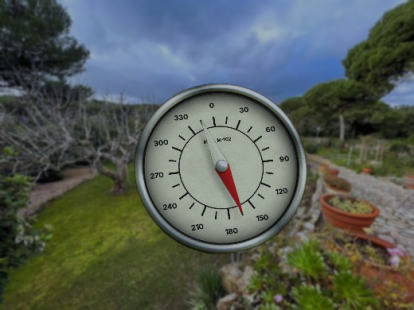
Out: value=165 unit=°
